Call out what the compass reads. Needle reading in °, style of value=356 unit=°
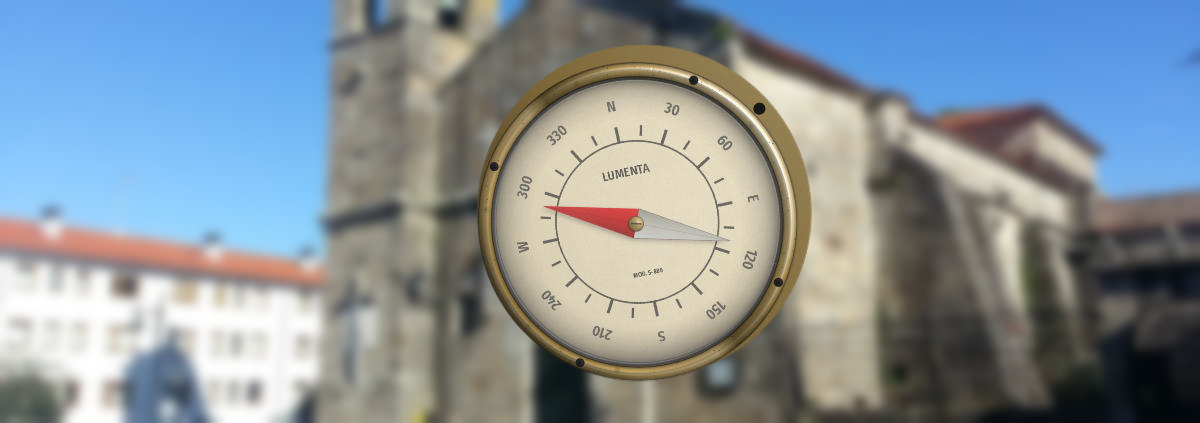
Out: value=292.5 unit=°
